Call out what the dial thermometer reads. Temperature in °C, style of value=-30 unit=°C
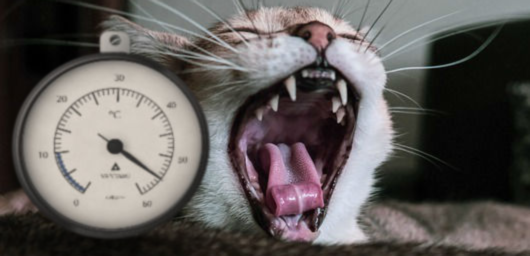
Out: value=55 unit=°C
